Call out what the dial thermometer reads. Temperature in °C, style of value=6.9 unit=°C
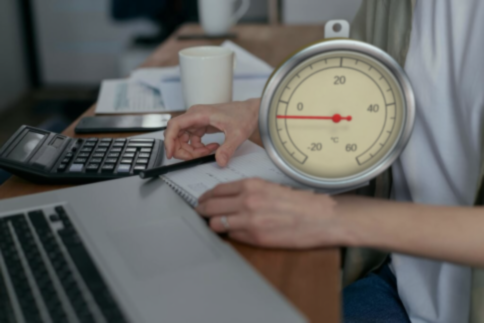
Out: value=-4 unit=°C
